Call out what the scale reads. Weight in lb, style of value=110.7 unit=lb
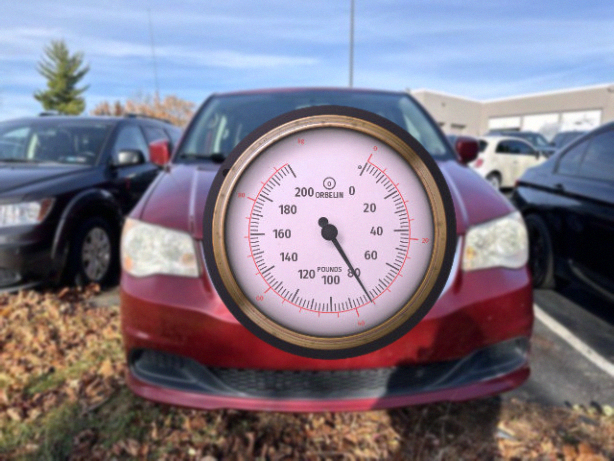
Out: value=80 unit=lb
